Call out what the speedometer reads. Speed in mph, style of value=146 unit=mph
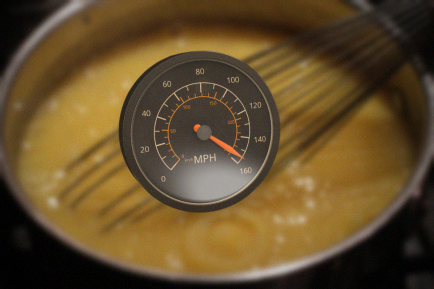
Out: value=155 unit=mph
